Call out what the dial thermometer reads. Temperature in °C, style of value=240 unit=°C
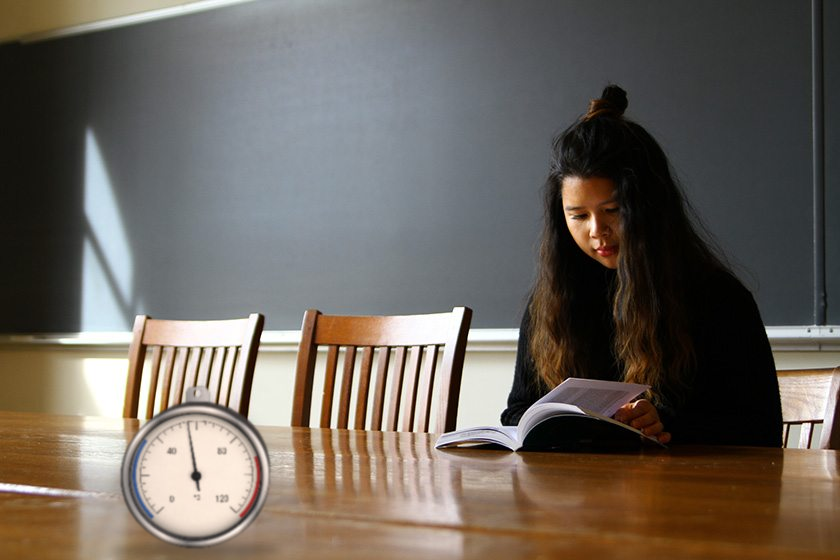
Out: value=56 unit=°C
